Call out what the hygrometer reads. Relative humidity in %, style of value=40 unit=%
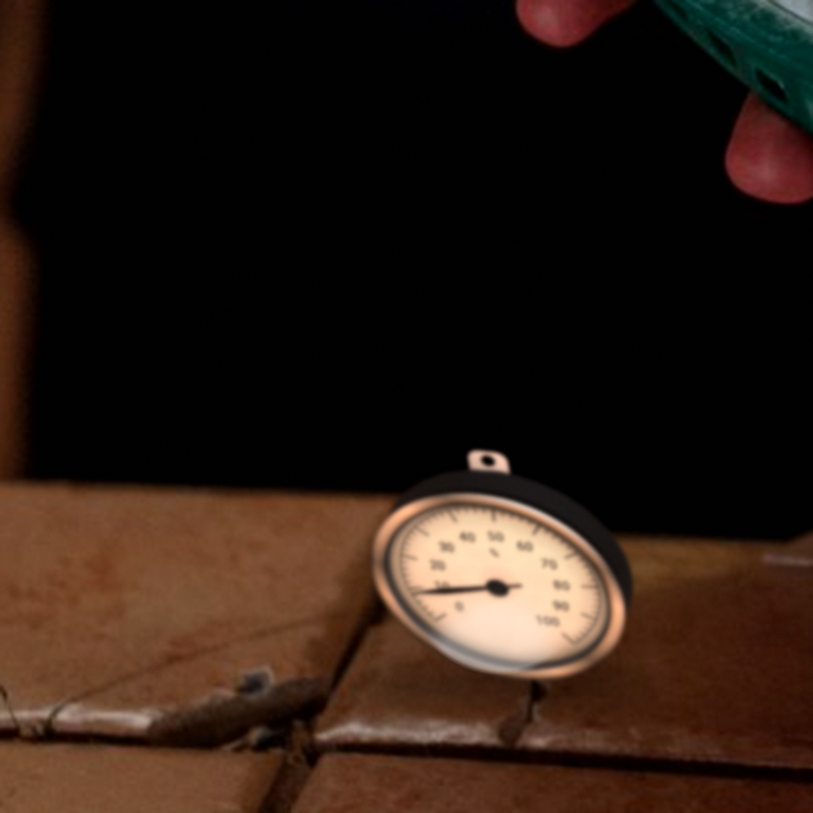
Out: value=10 unit=%
